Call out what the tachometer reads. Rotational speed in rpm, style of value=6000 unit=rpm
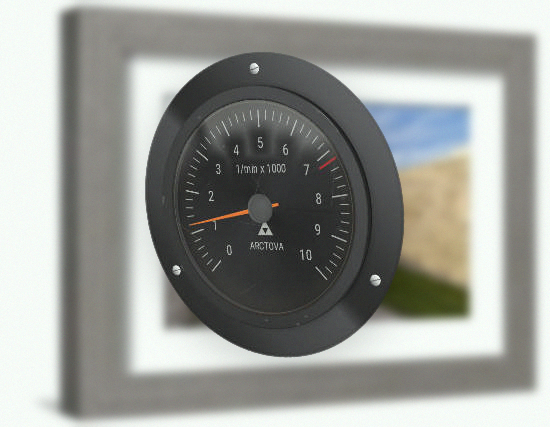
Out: value=1200 unit=rpm
